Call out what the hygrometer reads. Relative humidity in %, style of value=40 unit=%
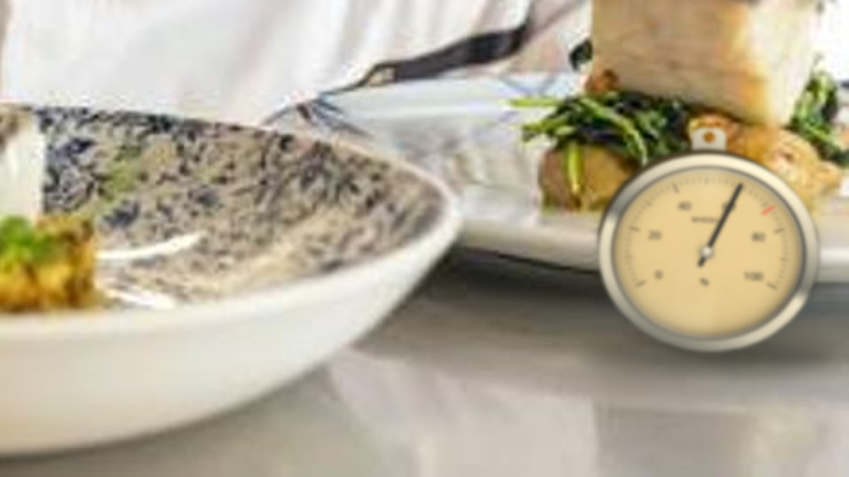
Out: value=60 unit=%
